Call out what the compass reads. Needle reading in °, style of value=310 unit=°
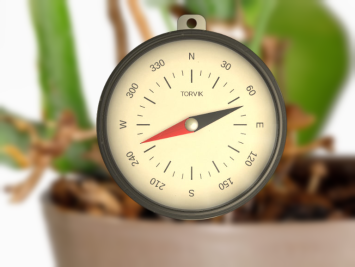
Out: value=250 unit=°
